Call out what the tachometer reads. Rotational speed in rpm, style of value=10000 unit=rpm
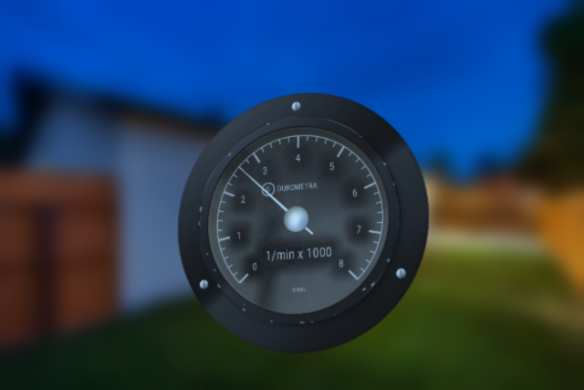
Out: value=2600 unit=rpm
